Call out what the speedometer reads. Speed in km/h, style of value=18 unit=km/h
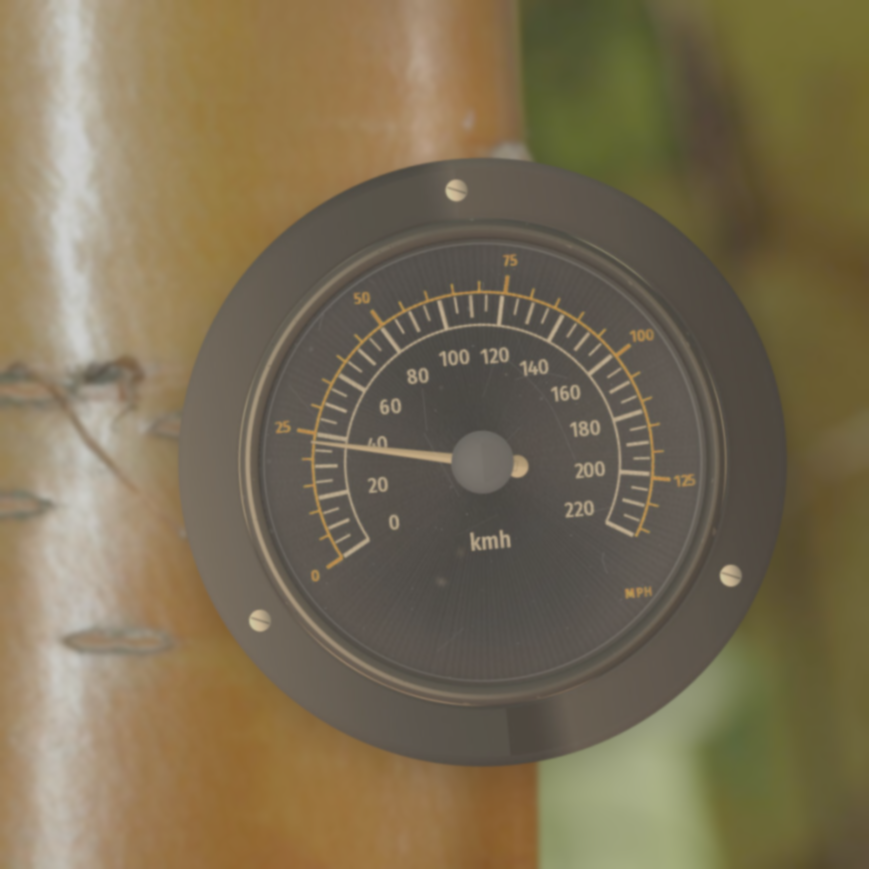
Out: value=37.5 unit=km/h
